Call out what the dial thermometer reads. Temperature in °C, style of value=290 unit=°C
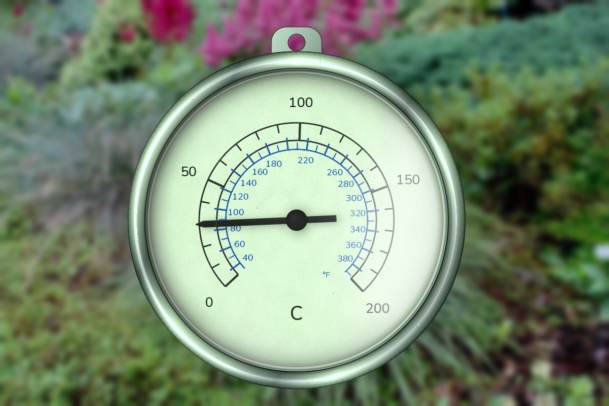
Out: value=30 unit=°C
